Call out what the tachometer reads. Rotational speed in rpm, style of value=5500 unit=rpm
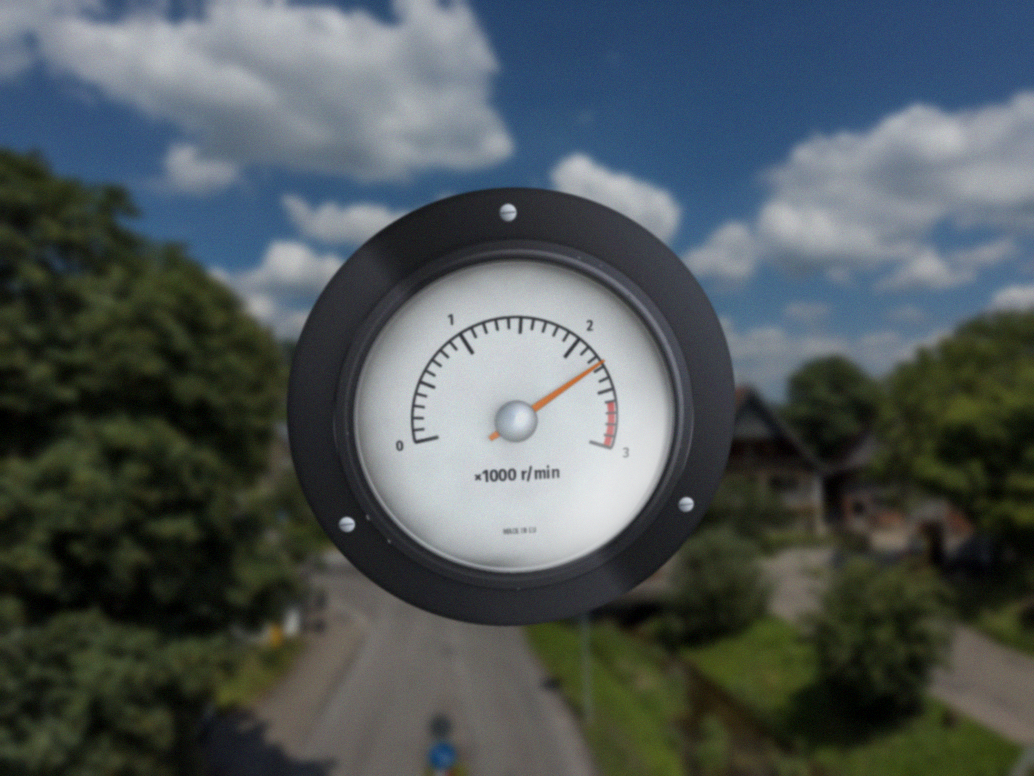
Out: value=2250 unit=rpm
